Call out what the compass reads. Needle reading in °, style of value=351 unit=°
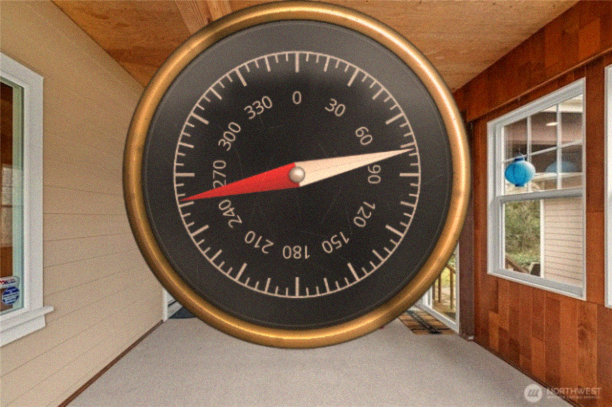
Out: value=257.5 unit=°
